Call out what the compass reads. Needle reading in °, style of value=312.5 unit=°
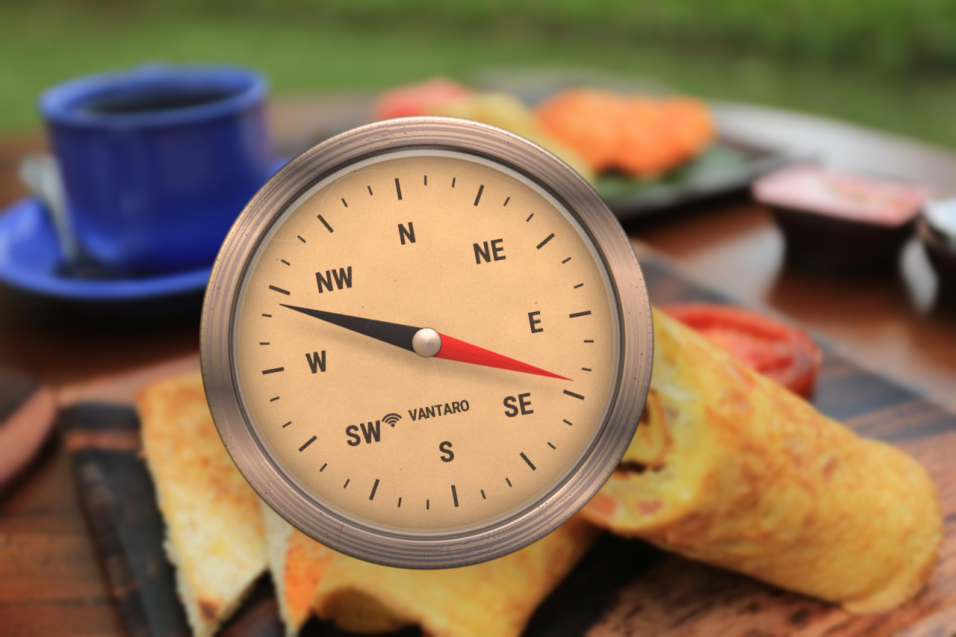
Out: value=115 unit=°
